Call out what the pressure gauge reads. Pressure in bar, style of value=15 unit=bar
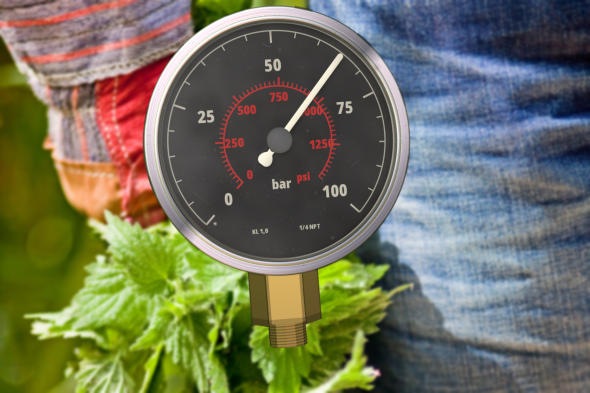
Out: value=65 unit=bar
